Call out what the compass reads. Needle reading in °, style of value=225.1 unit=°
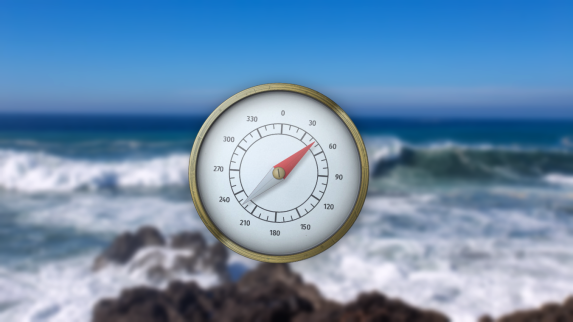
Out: value=45 unit=°
